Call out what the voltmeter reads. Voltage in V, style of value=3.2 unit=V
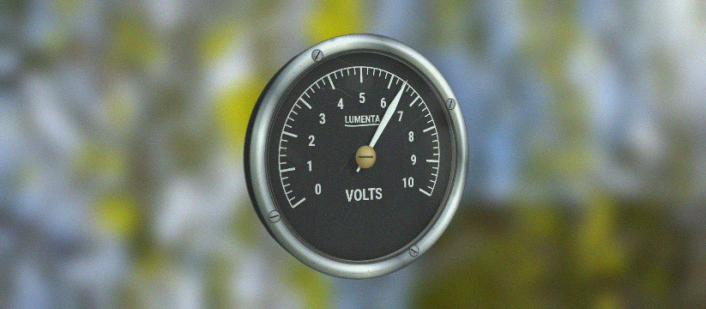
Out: value=6.4 unit=V
